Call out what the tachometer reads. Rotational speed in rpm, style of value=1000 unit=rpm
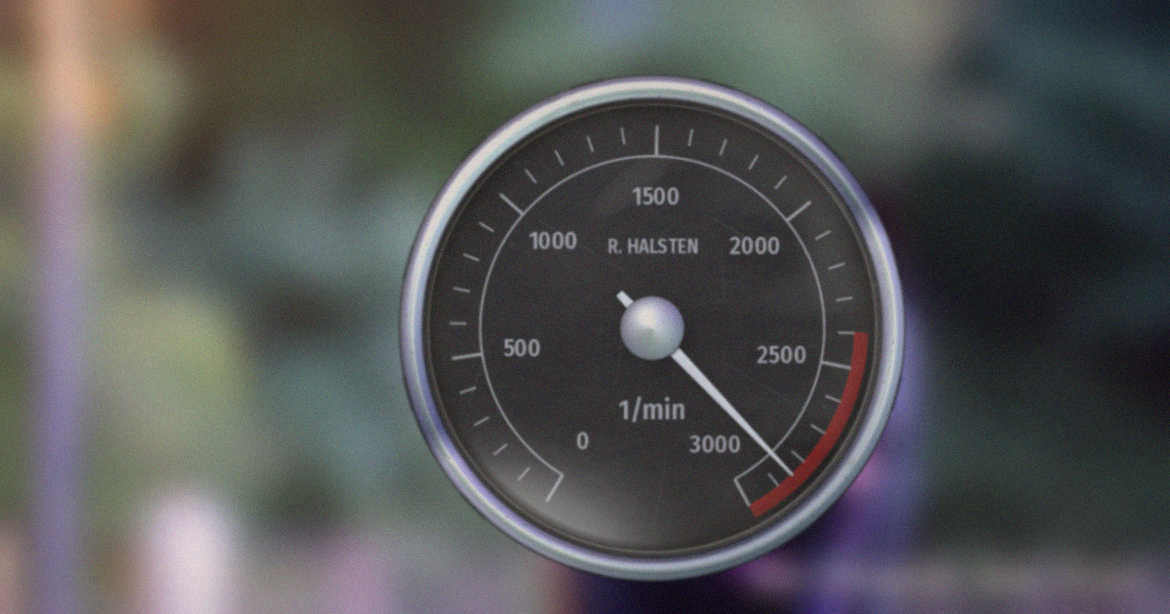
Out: value=2850 unit=rpm
